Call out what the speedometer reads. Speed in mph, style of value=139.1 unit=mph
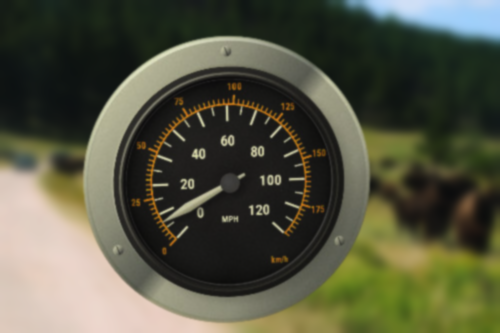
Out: value=7.5 unit=mph
